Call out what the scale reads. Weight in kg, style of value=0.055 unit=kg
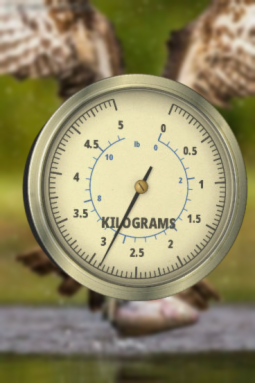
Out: value=2.9 unit=kg
